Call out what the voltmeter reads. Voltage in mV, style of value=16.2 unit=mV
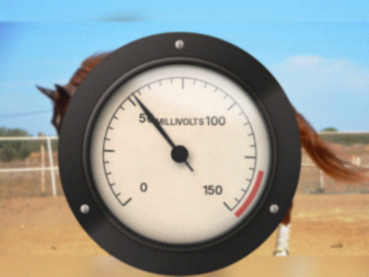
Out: value=52.5 unit=mV
